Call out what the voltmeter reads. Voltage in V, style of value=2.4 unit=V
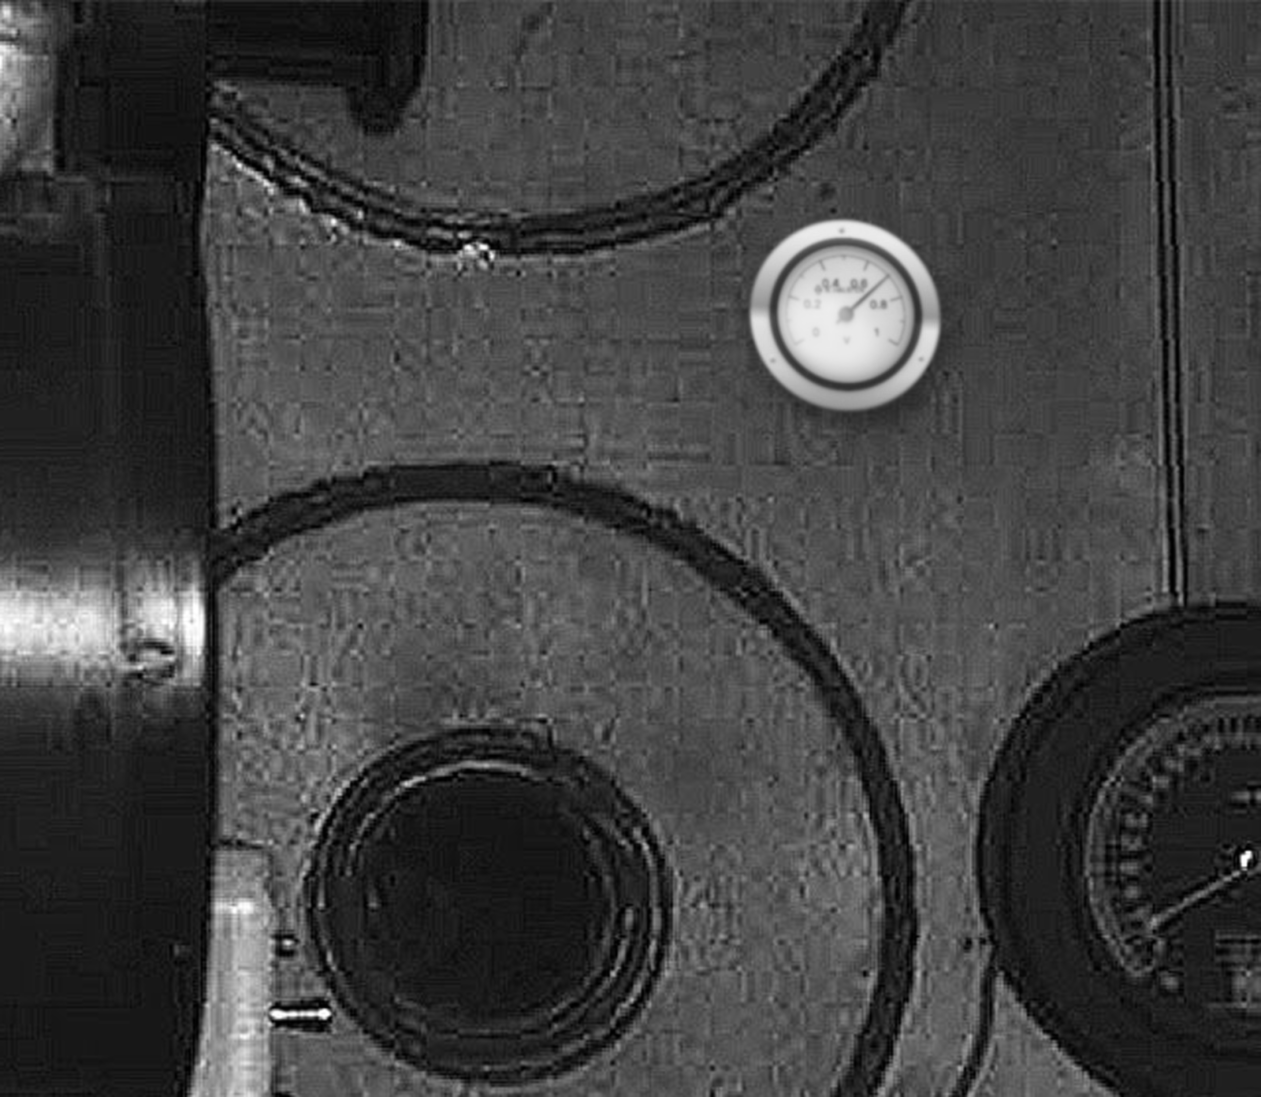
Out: value=0.7 unit=V
